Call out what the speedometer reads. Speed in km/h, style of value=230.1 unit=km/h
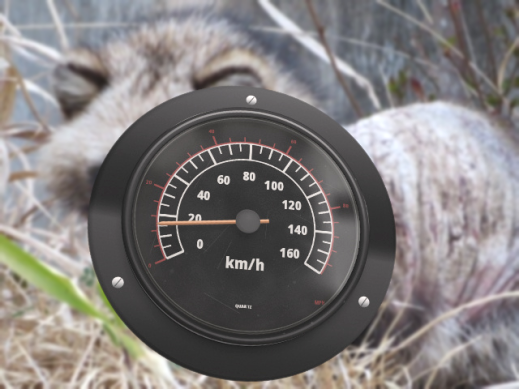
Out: value=15 unit=km/h
